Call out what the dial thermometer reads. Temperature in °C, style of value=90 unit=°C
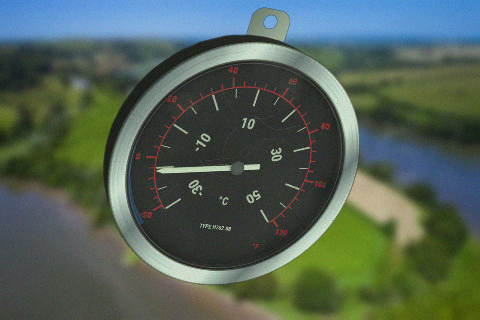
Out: value=-20 unit=°C
